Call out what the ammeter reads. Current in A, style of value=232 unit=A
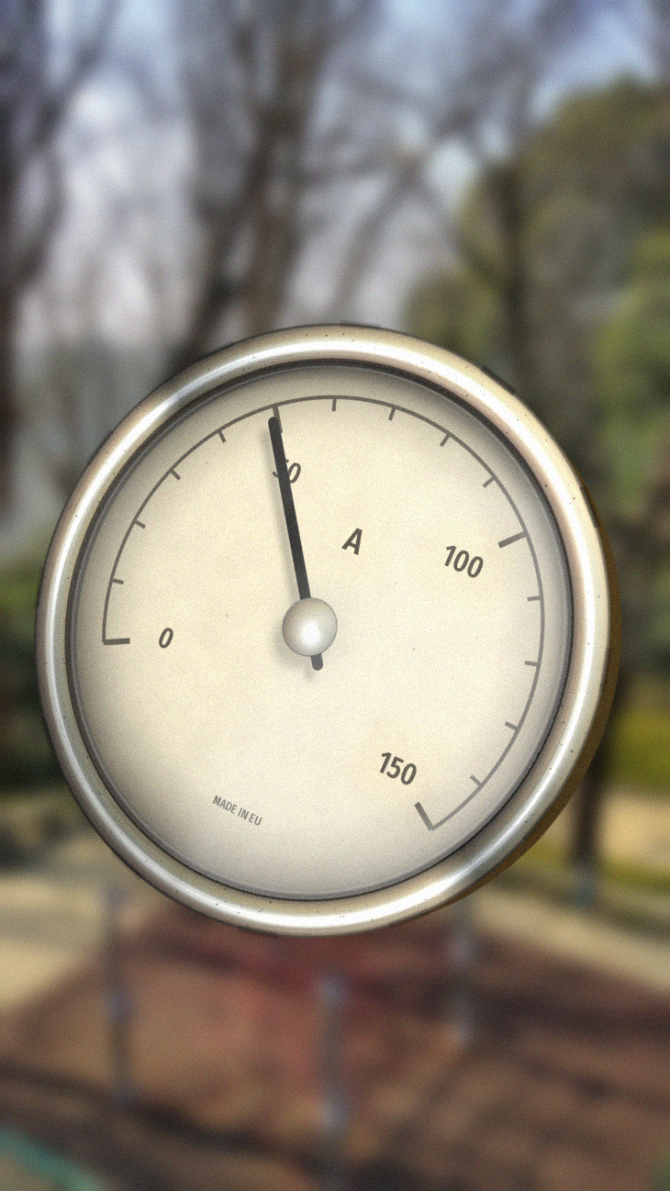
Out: value=50 unit=A
